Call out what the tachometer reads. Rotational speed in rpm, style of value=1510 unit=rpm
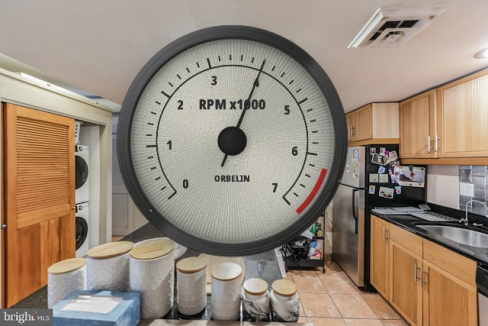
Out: value=4000 unit=rpm
